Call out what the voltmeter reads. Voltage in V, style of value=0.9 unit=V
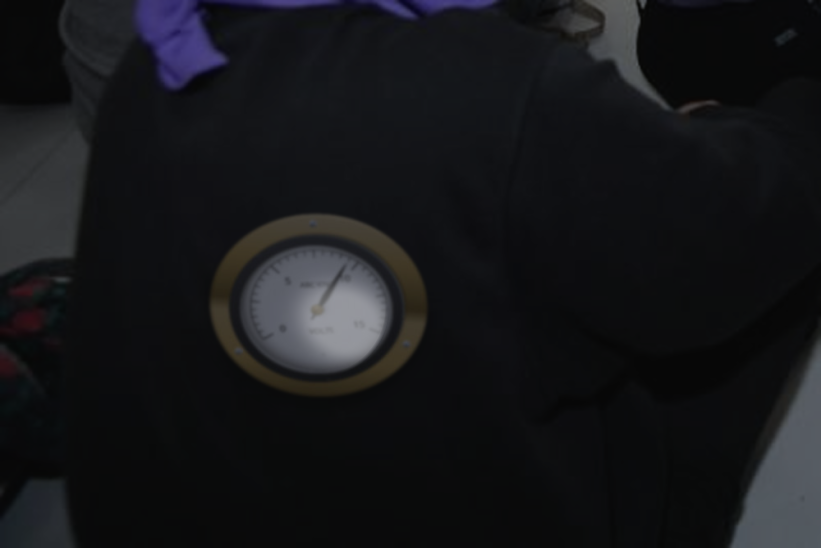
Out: value=9.5 unit=V
